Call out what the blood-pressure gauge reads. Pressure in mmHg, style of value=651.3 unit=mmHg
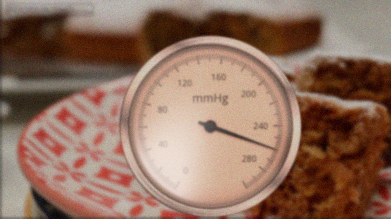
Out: value=260 unit=mmHg
